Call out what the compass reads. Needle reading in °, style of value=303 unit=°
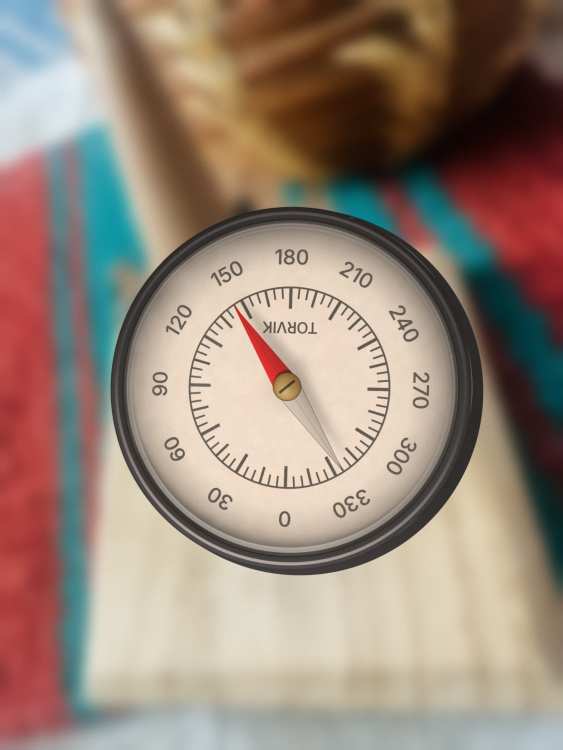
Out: value=145 unit=°
